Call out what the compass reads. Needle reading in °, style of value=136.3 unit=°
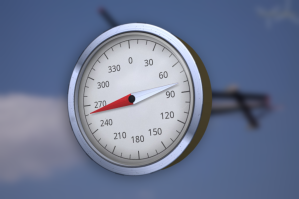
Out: value=260 unit=°
